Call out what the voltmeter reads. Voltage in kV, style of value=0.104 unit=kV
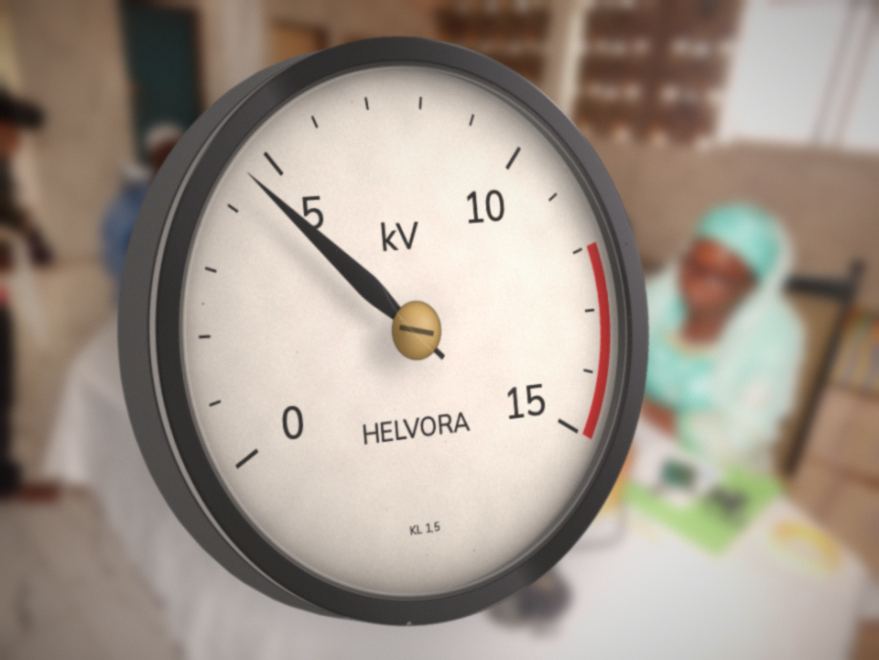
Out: value=4.5 unit=kV
